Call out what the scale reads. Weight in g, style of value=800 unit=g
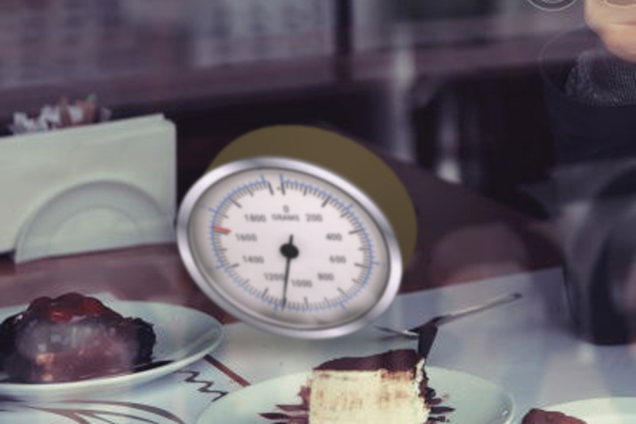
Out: value=1100 unit=g
